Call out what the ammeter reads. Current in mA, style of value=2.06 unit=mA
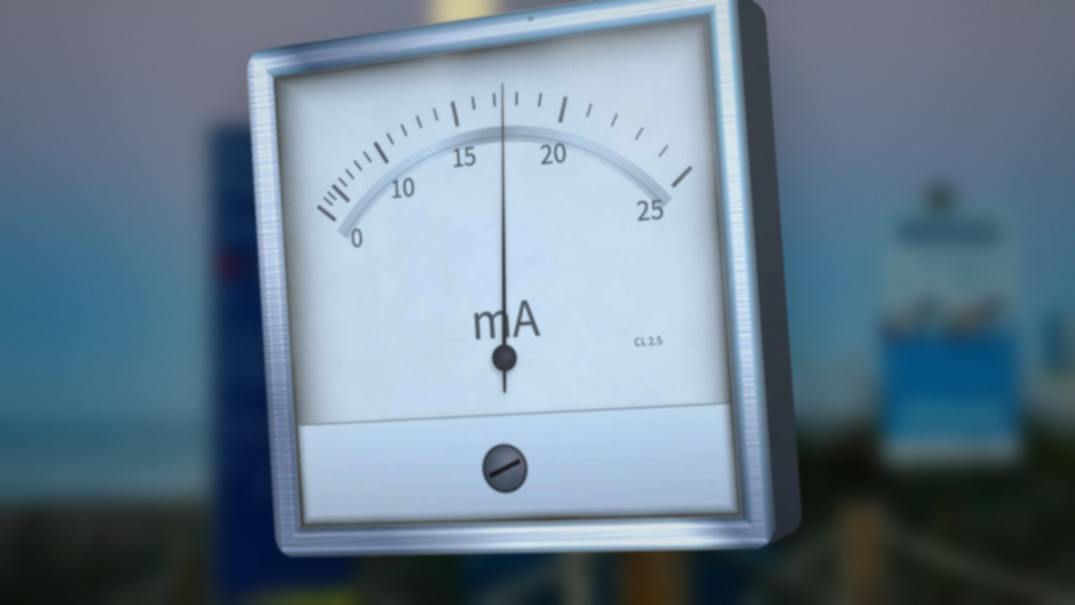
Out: value=17.5 unit=mA
